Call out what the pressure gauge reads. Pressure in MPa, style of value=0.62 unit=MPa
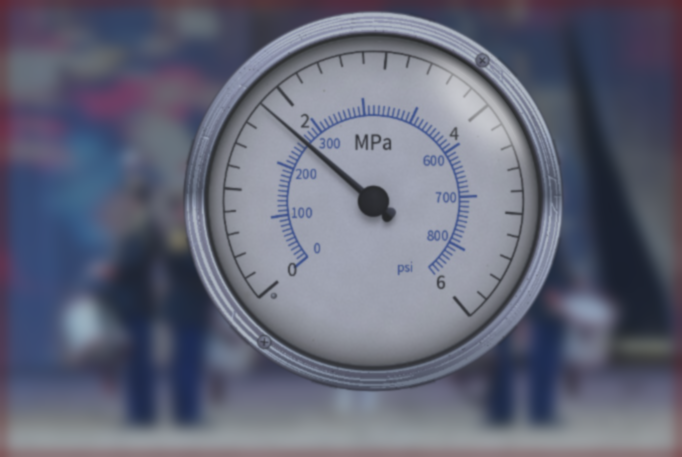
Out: value=1.8 unit=MPa
